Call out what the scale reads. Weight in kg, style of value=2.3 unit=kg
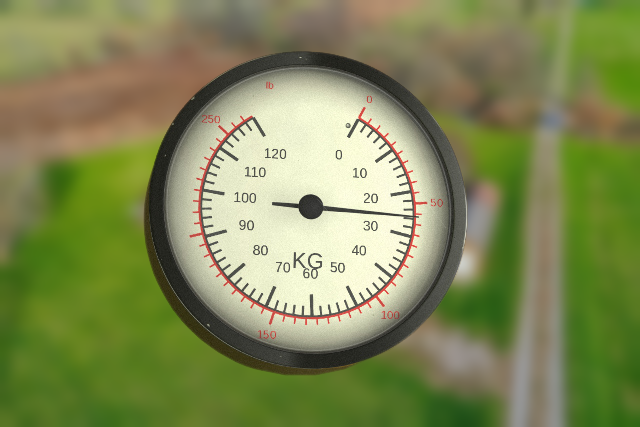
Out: value=26 unit=kg
